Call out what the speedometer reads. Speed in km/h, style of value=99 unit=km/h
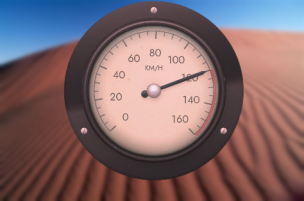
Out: value=120 unit=km/h
